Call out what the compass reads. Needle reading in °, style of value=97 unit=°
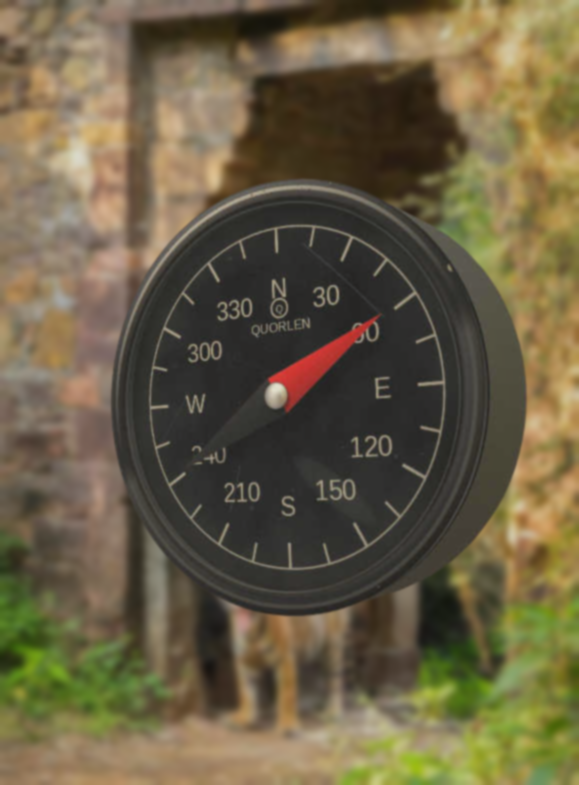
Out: value=60 unit=°
